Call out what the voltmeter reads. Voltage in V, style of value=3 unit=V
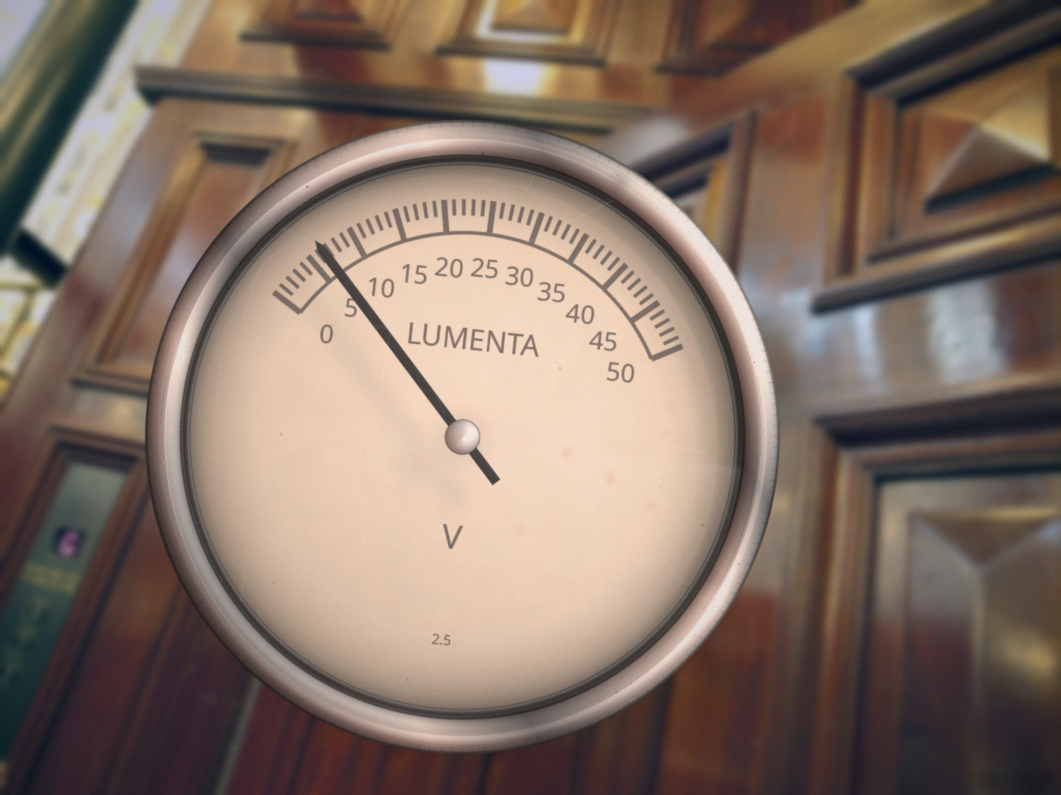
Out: value=6.5 unit=V
